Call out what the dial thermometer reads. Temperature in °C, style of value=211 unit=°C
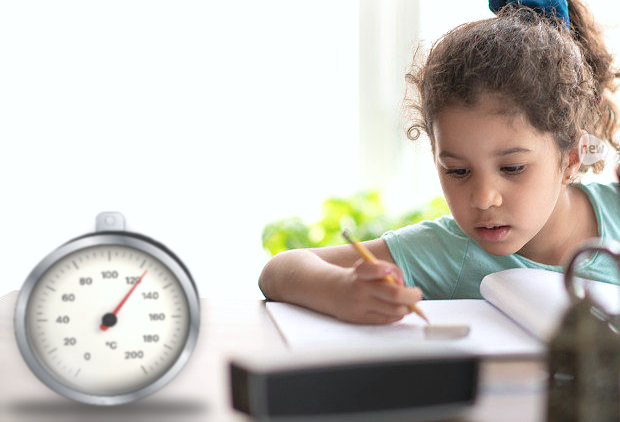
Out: value=124 unit=°C
